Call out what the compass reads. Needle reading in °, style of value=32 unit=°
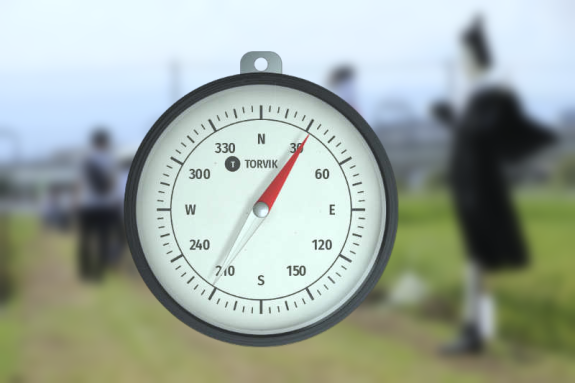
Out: value=32.5 unit=°
